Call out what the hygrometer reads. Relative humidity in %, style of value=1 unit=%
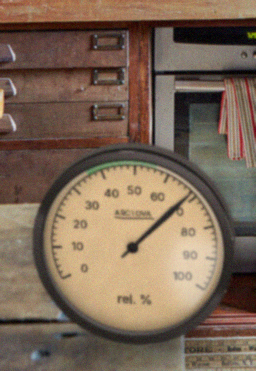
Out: value=68 unit=%
